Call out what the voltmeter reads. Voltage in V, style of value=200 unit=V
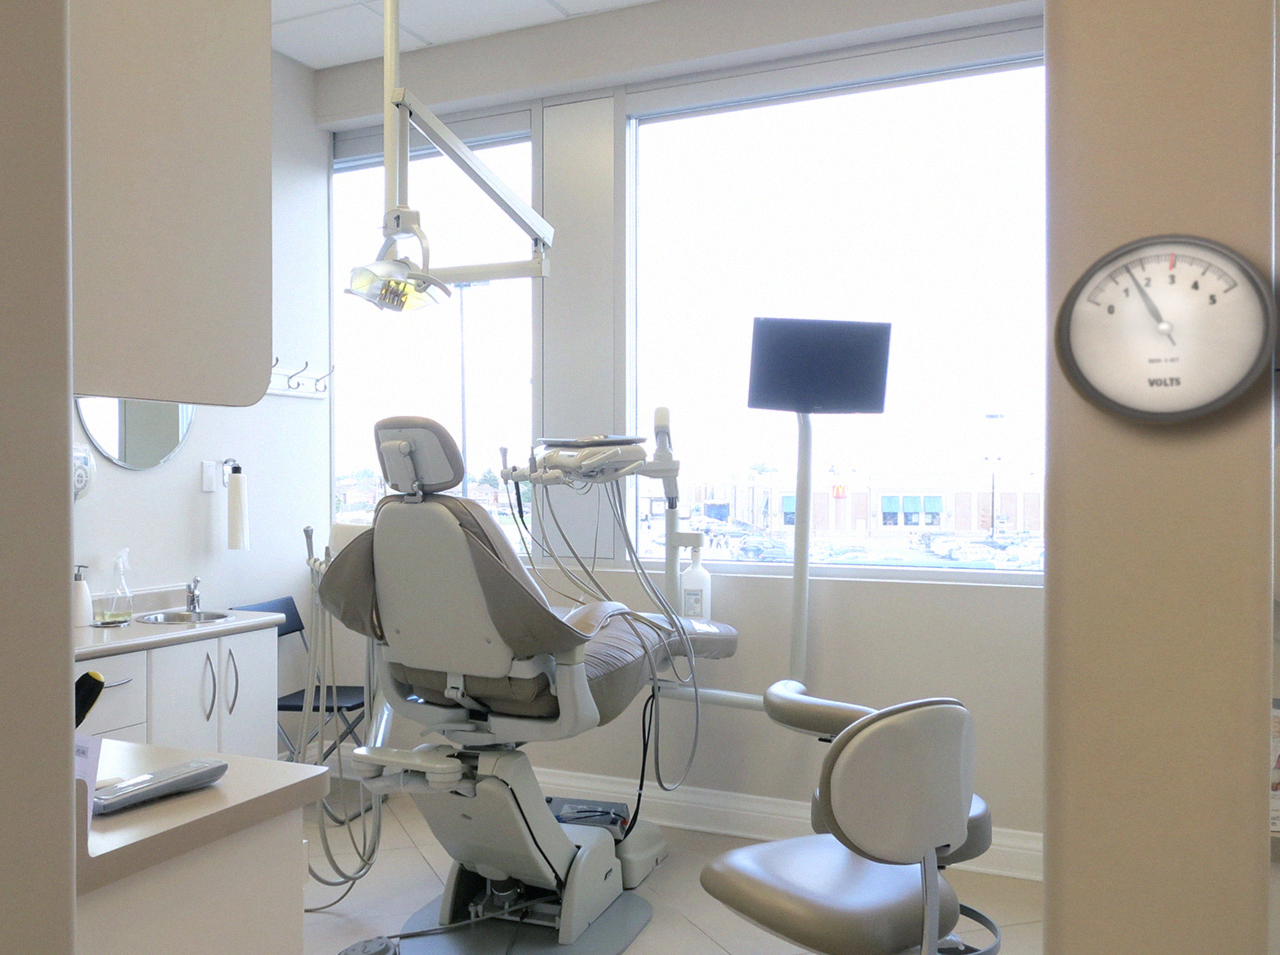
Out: value=1.5 unit=V
